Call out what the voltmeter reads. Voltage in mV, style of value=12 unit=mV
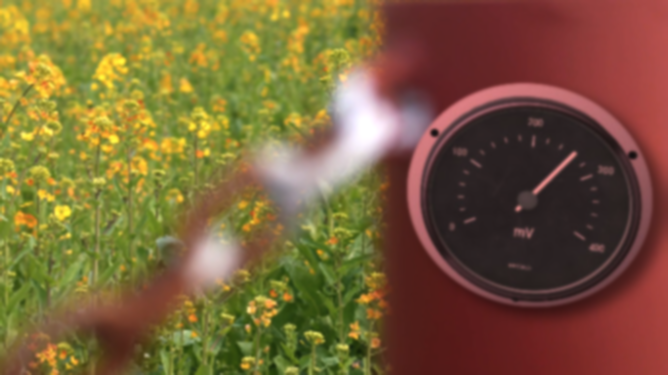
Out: value=260 unit=mV
